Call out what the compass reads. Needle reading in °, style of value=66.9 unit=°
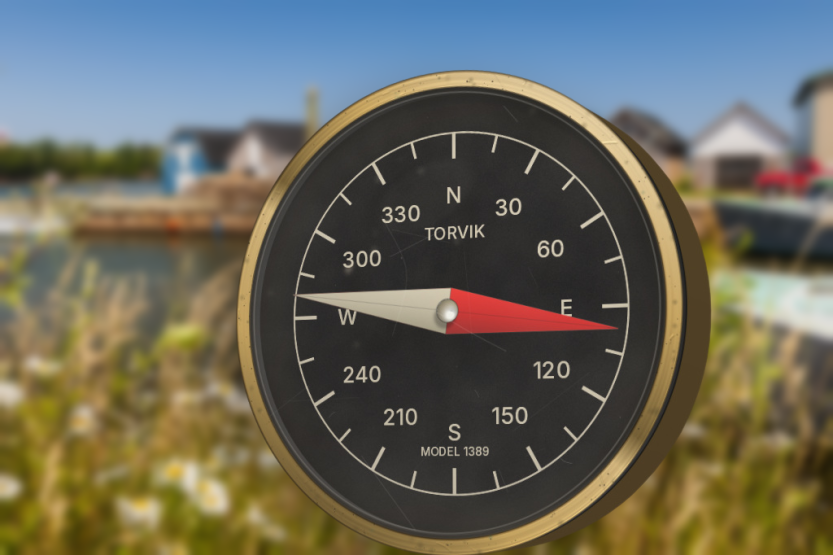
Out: value=97.5 unit=°
